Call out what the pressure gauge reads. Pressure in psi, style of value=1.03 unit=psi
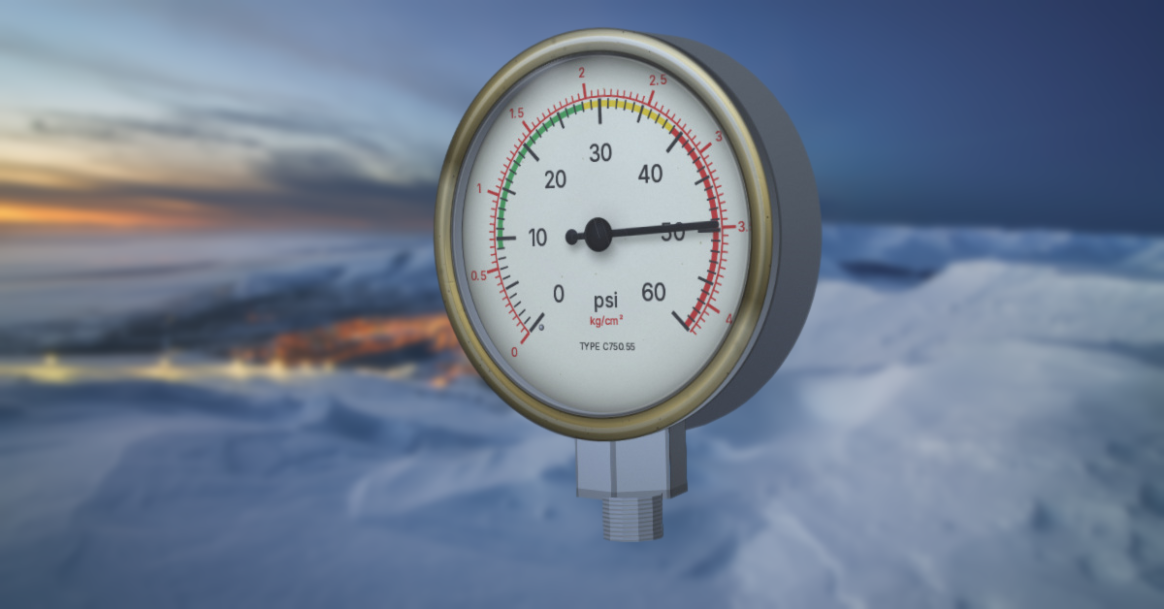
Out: value=49.5 unit=psi
